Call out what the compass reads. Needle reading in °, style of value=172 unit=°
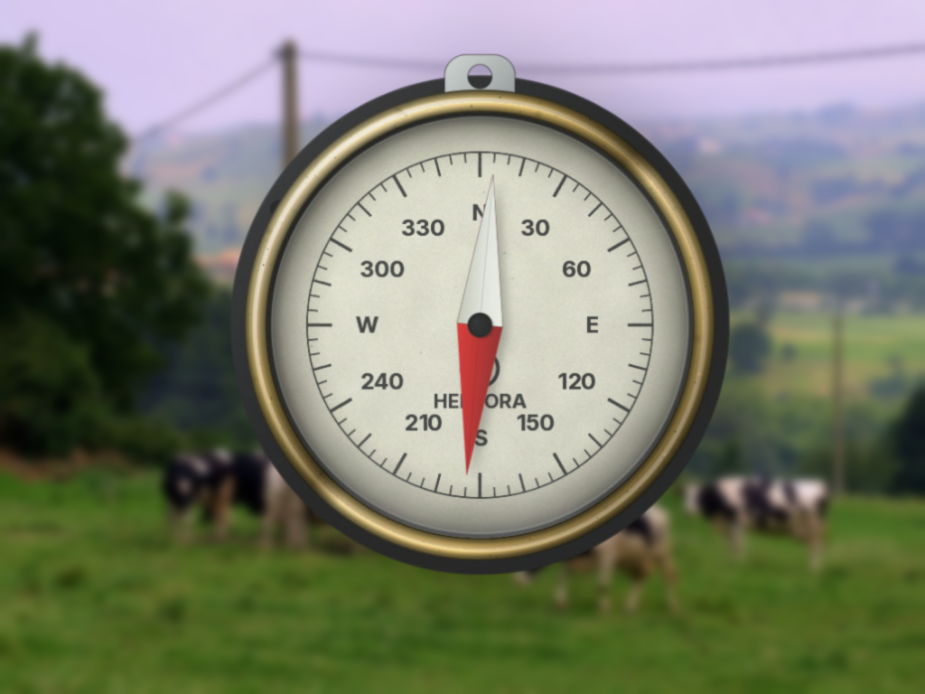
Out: value=185 unit=°
